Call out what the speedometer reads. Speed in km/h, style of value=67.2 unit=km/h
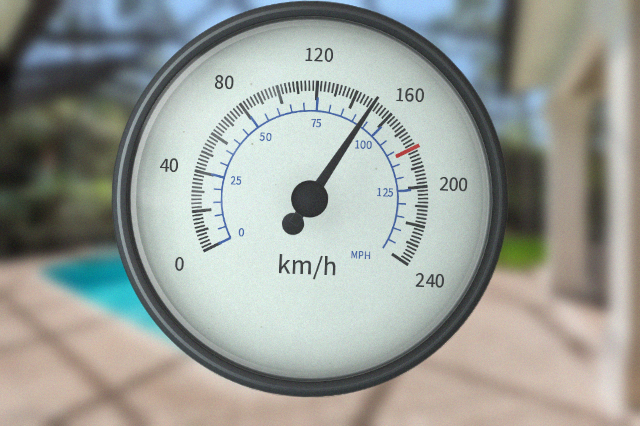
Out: value=150 unit=km/h
